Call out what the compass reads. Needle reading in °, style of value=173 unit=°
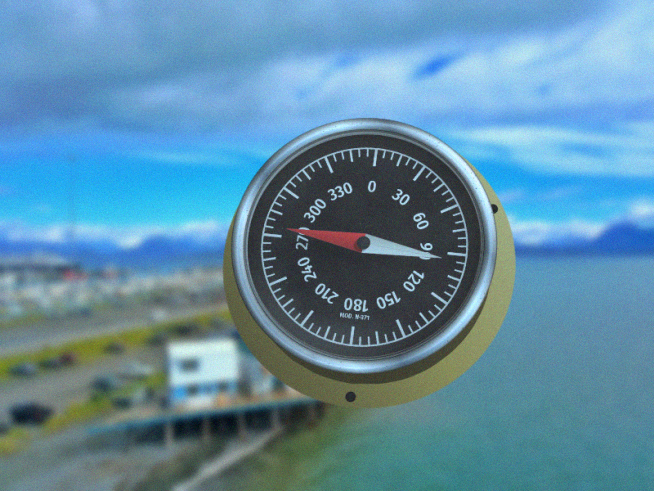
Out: value=275 unit=°
